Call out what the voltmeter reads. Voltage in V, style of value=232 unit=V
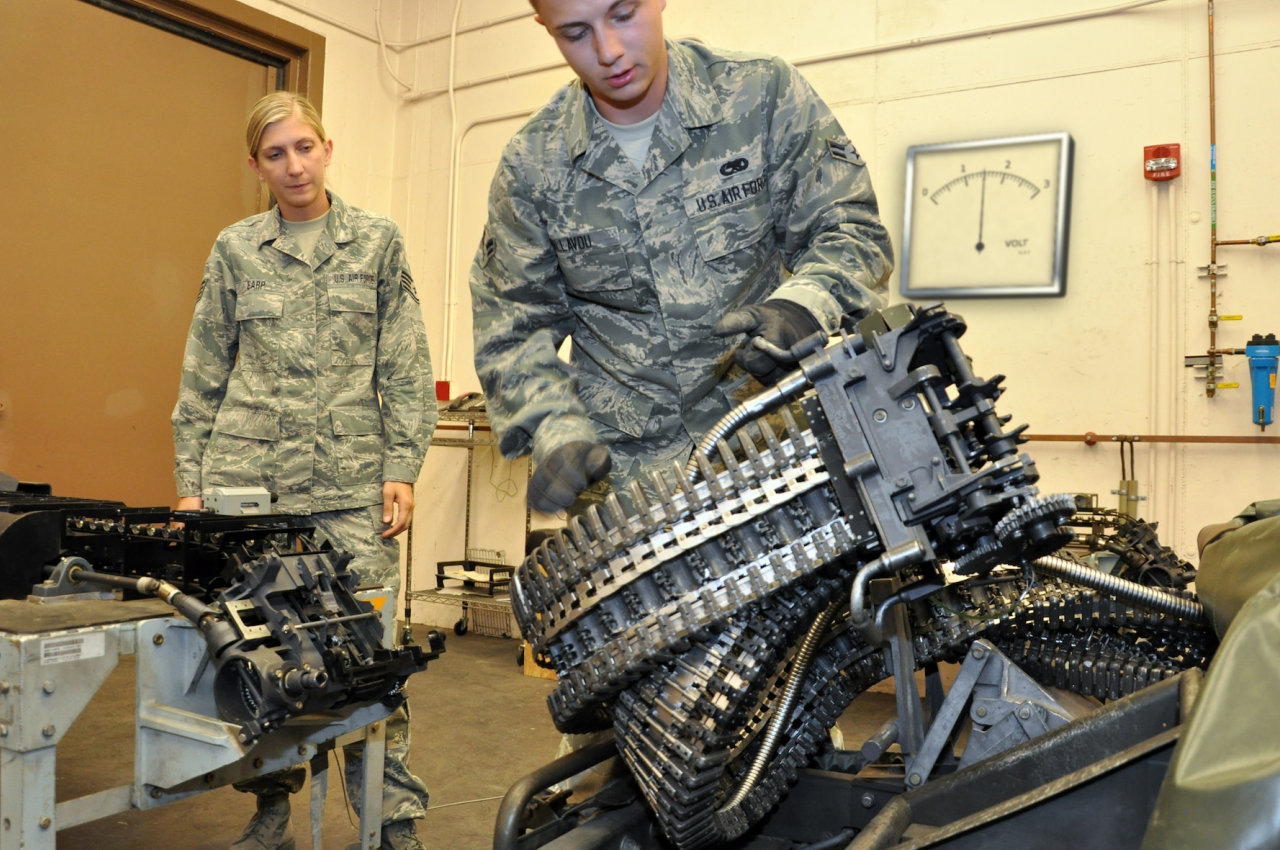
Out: value=1.5 unit=V
